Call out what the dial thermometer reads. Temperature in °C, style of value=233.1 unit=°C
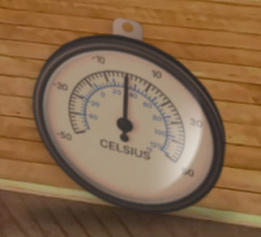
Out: value=0 unit=°C
